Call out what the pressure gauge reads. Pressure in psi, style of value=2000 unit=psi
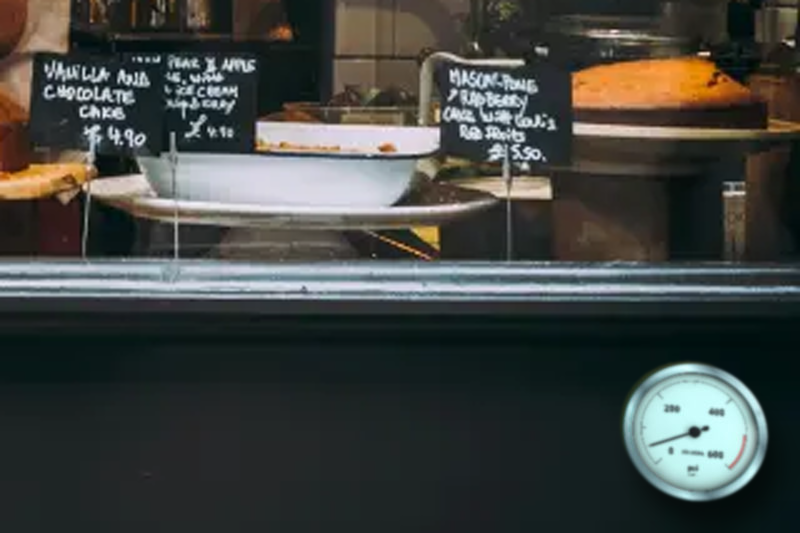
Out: value=50 unit=psi
